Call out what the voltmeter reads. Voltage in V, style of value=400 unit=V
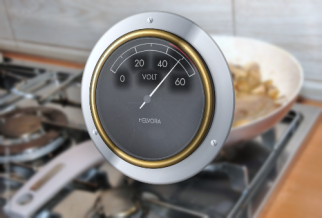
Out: value=50 unit=V
